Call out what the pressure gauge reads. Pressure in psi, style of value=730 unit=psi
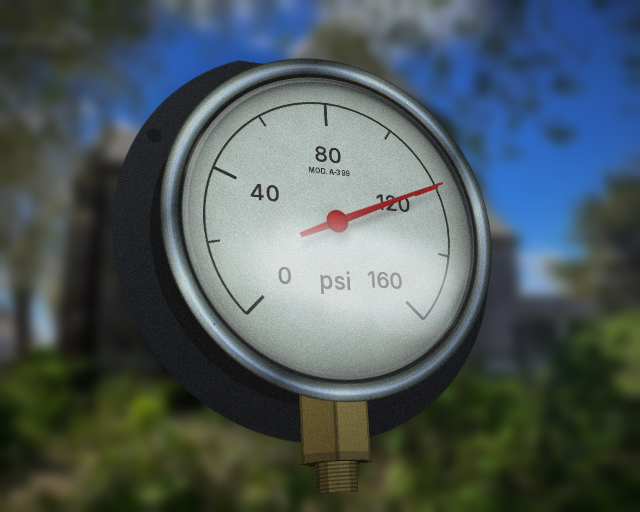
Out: value=120 unit=psi
